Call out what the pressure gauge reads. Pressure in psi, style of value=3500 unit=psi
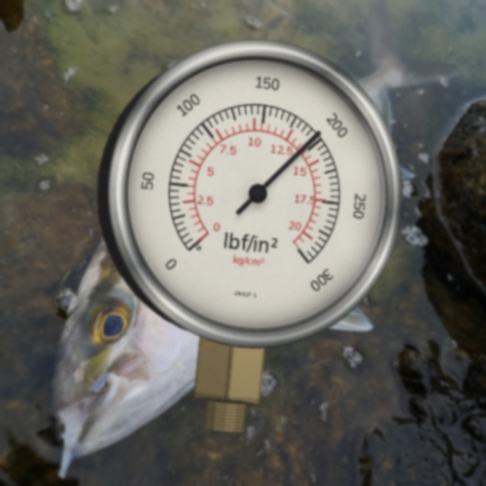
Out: value=195 unit=psi
